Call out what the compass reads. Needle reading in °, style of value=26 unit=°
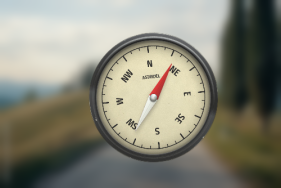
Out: value=35 unit=°
